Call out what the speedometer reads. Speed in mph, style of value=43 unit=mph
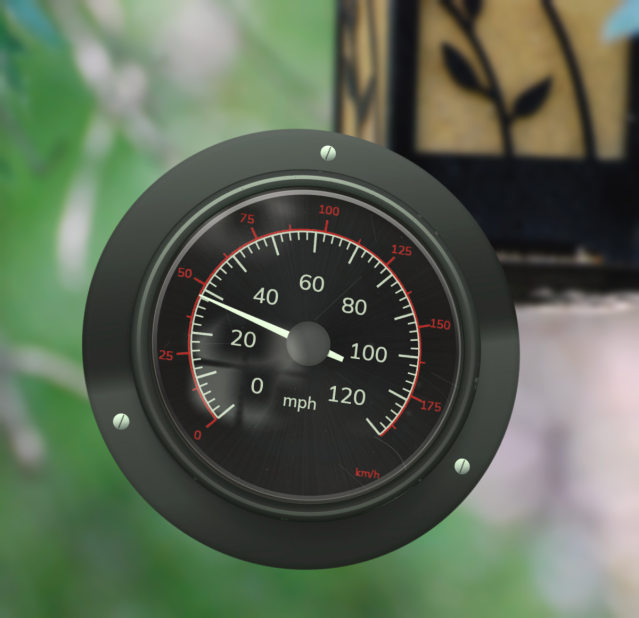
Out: value=28 unit=mph
